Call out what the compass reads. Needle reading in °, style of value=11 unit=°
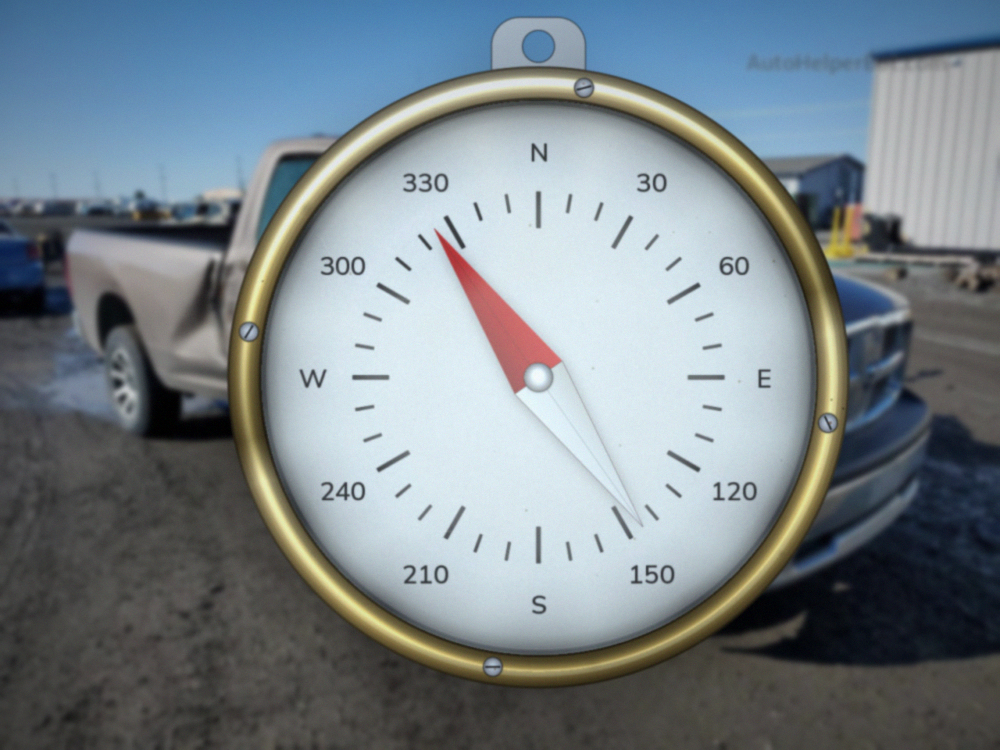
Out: value=325 unit=°
